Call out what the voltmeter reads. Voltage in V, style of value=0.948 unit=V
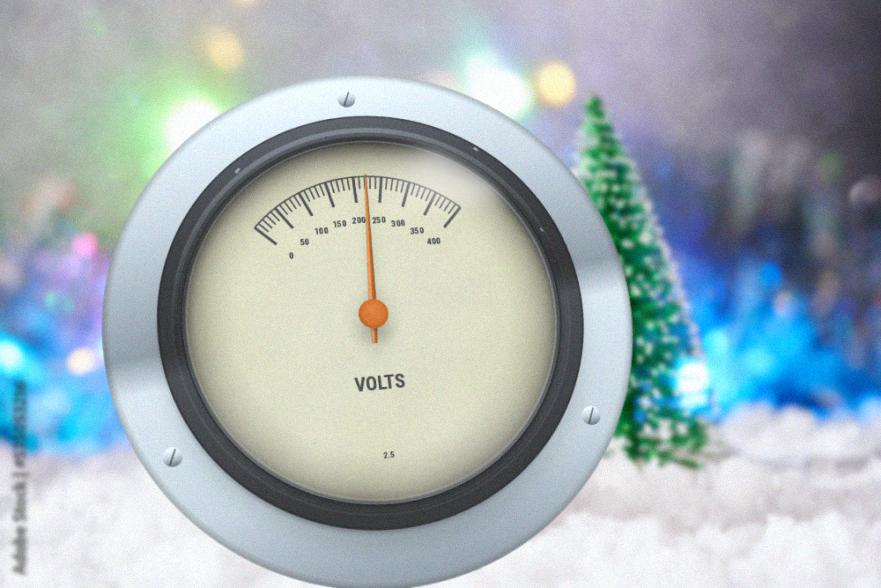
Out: value=220 unit=V
